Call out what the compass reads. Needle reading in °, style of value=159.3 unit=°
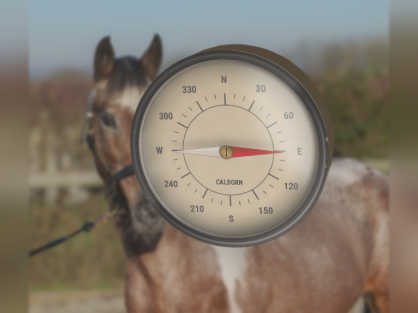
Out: value=90 unit=°
